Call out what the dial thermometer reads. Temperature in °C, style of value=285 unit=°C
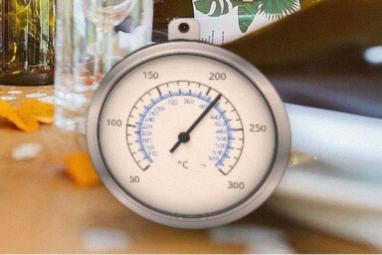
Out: value=210 unit=°C
